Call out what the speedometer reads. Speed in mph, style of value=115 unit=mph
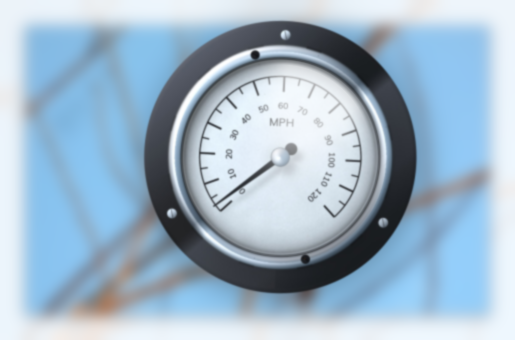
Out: value=2.5 unit=mph
